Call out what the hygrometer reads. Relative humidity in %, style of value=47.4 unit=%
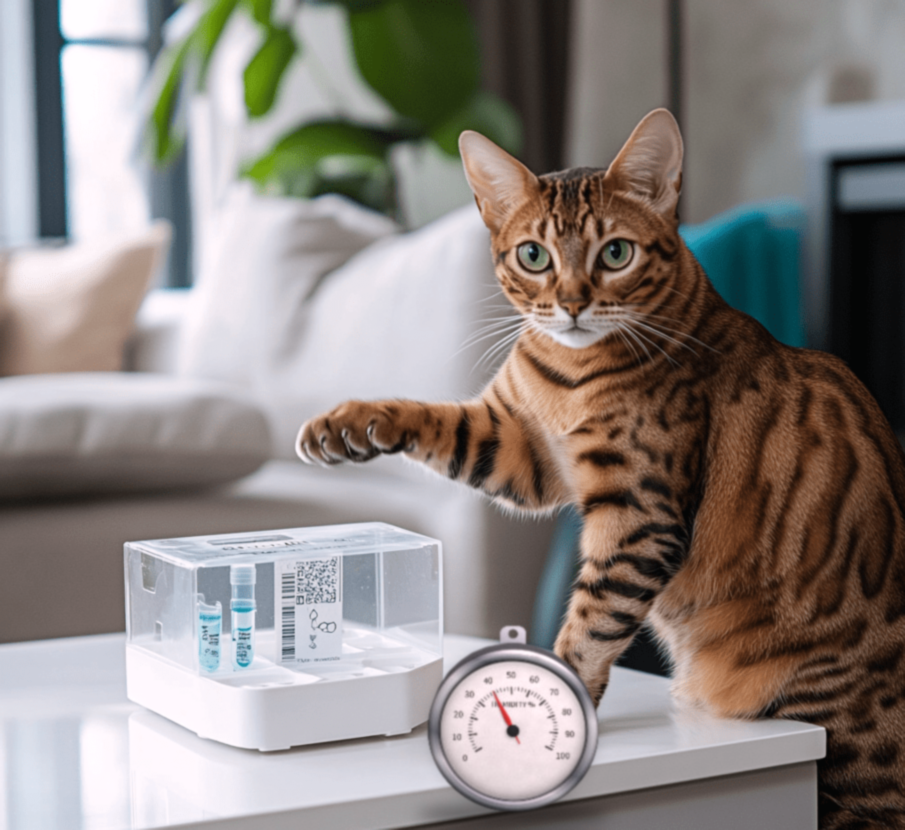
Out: value=40 unit=%
